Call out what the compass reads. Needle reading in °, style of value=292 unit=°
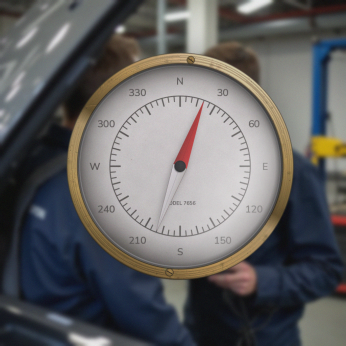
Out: value=20 unit=°
